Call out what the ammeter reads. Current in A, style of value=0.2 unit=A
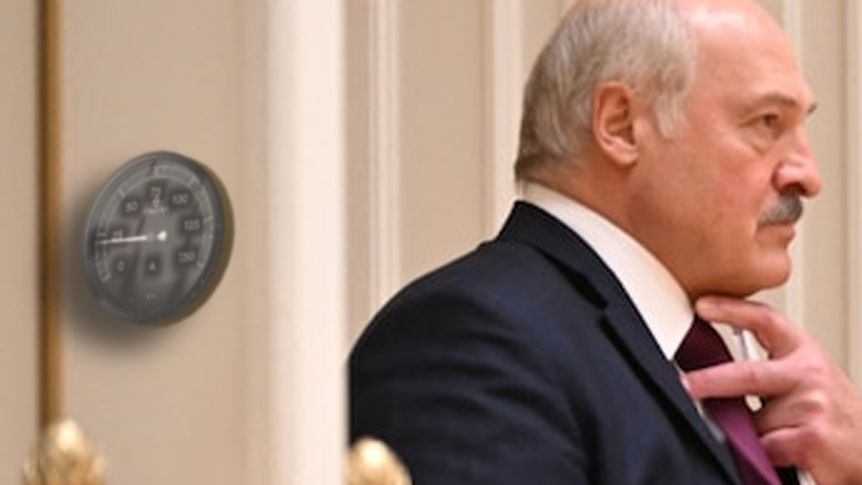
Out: value=20 unit=A
